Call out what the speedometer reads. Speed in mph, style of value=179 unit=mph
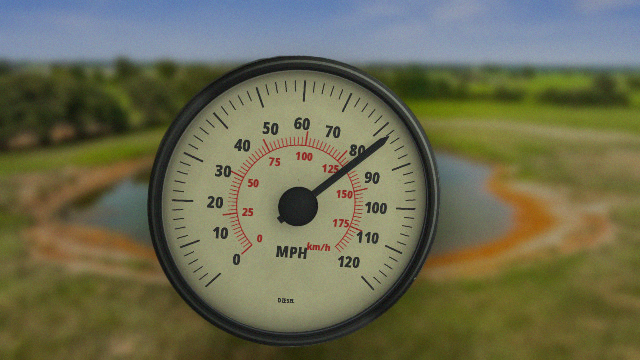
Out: value=82 unit=mph
